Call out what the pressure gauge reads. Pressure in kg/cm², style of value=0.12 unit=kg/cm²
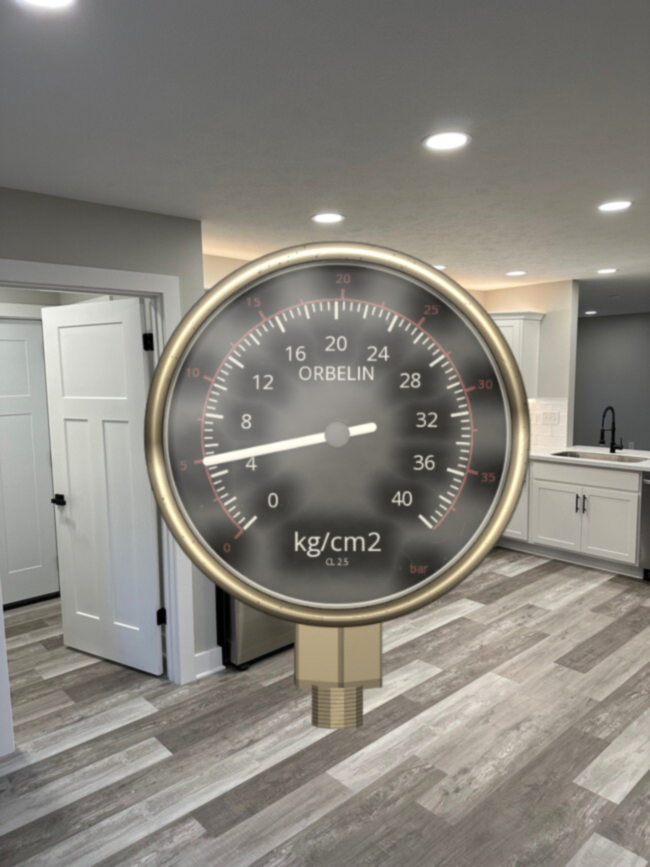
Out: value=5 unit=kg/cm²
